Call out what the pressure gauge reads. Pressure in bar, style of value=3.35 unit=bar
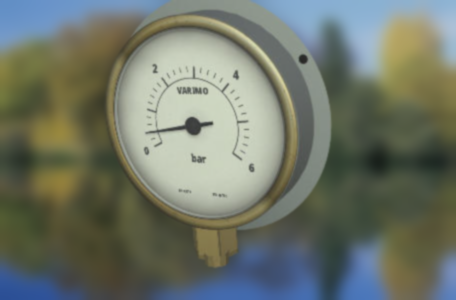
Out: value=0.4 unit=bar
